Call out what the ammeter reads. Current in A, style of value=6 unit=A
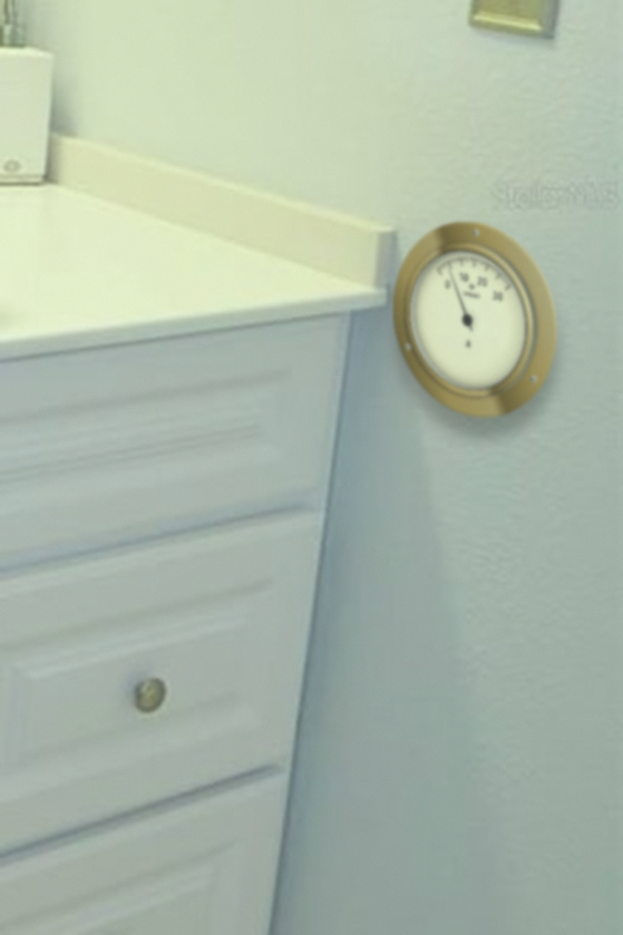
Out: value=5 unit=A
